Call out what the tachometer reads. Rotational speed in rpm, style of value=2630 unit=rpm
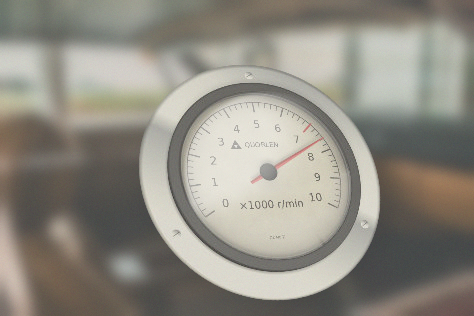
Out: value=7600 unit=rpm
